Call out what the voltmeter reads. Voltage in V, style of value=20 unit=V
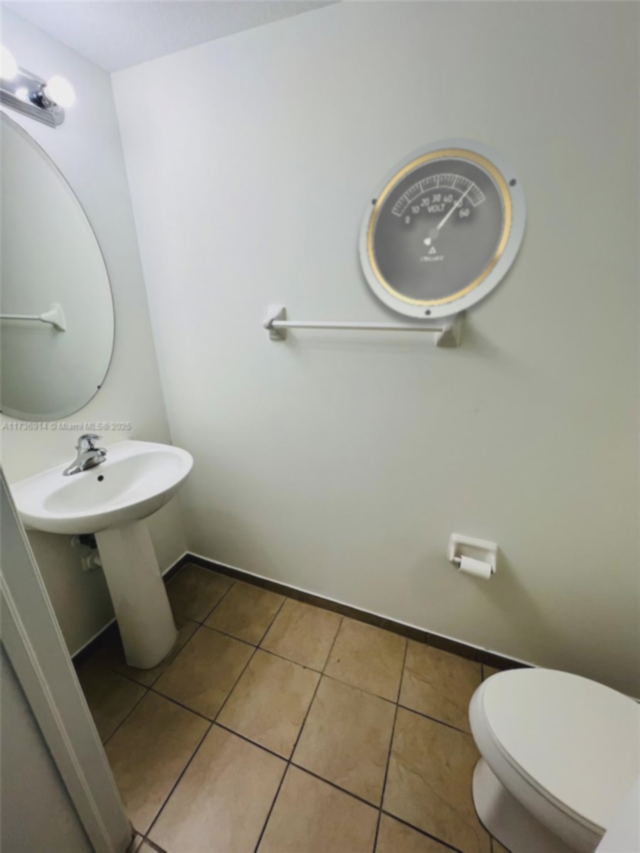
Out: value=50 unit=V
